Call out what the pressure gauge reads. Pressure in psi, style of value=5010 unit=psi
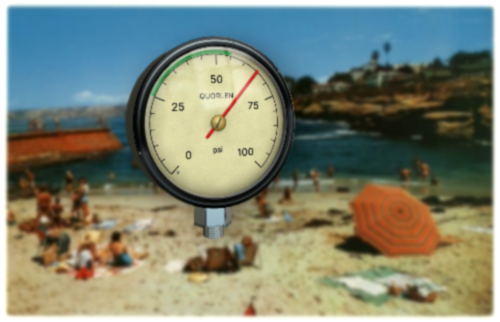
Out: value=65 unit=psi
